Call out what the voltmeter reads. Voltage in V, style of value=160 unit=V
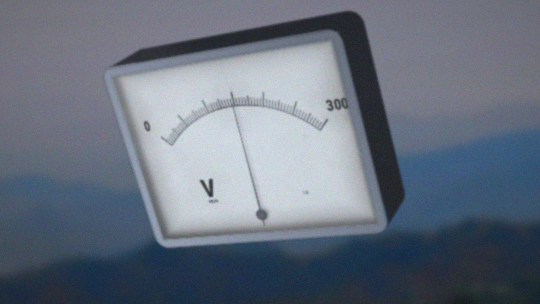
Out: value=150 unit=V
